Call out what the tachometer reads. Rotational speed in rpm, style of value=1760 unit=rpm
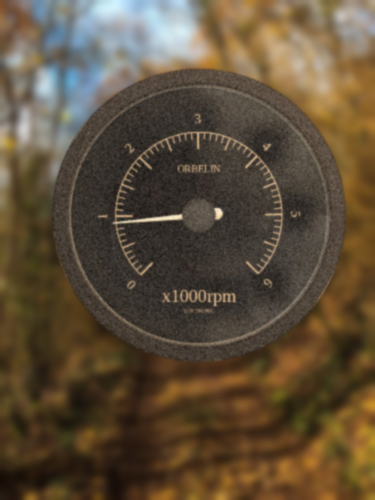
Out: value=900 unit=rpm
